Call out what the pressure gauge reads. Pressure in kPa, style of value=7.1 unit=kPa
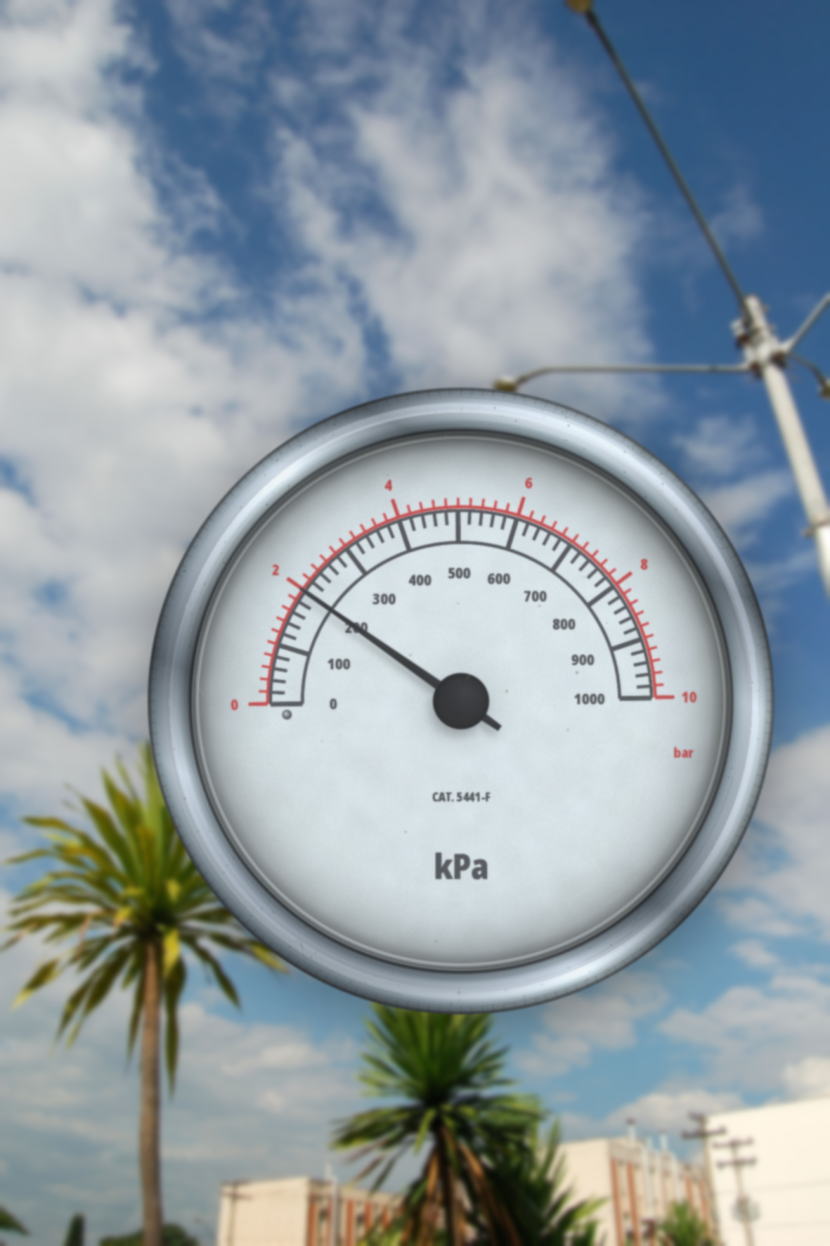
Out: value=200 unit=kPa
